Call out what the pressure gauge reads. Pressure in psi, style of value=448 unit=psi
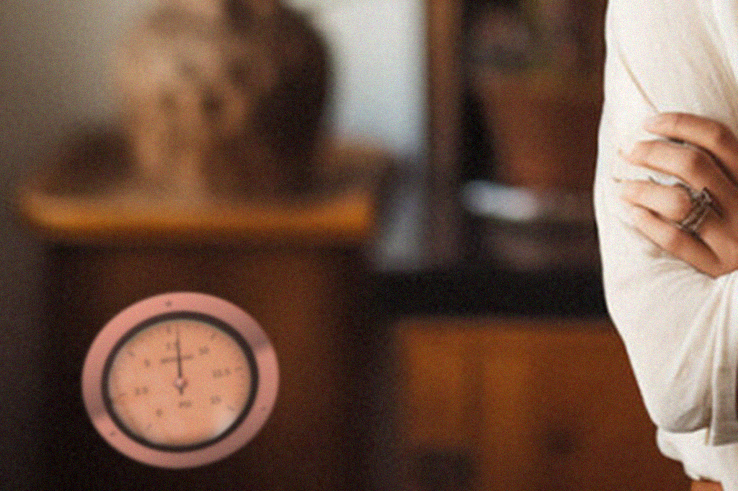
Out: value=8 unit=psi
